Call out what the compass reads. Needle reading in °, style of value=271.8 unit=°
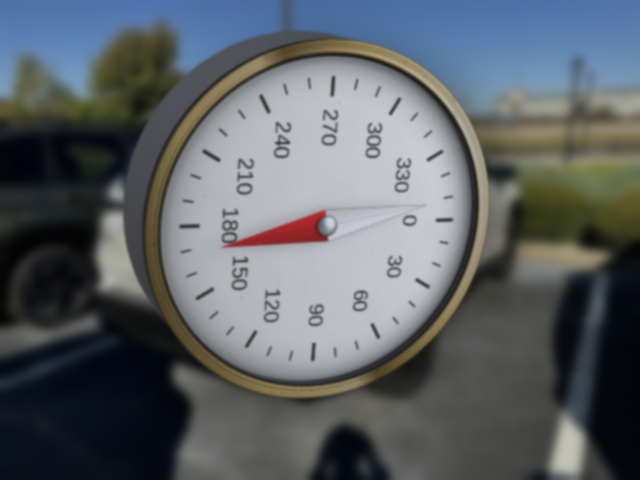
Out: value=170 unit=°
